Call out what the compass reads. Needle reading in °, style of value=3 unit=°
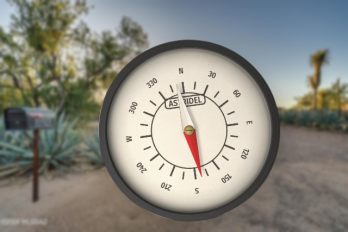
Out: value=172.5 unit=°
